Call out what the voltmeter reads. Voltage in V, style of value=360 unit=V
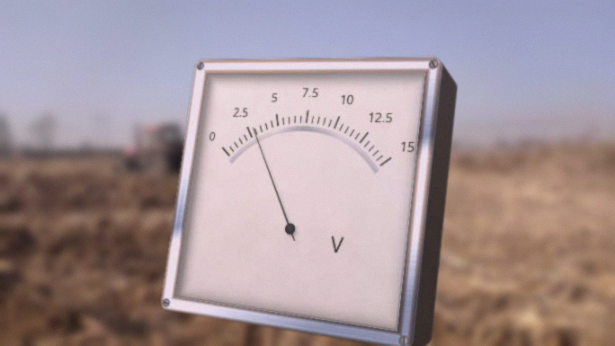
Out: value=3 unit=V
